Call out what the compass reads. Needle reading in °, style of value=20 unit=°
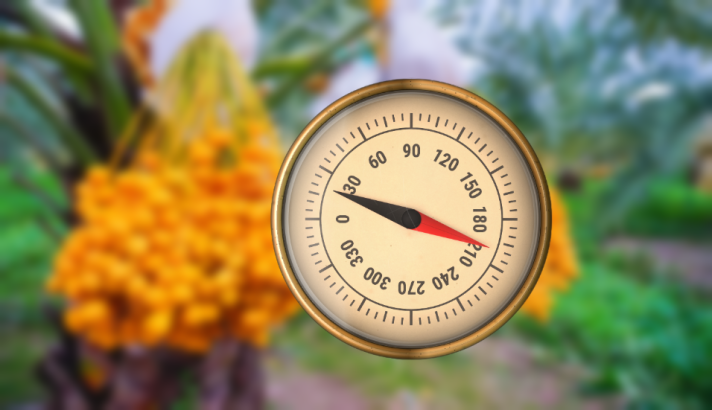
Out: value=200 unit=°
